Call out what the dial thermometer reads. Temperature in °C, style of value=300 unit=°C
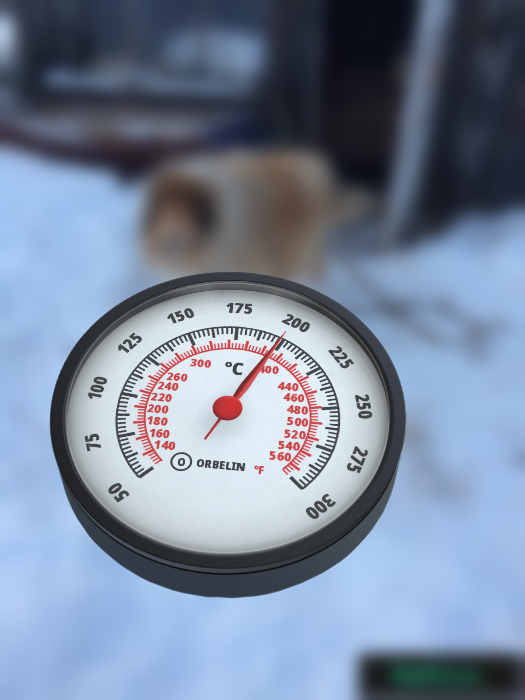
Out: value=200 unit=°C
